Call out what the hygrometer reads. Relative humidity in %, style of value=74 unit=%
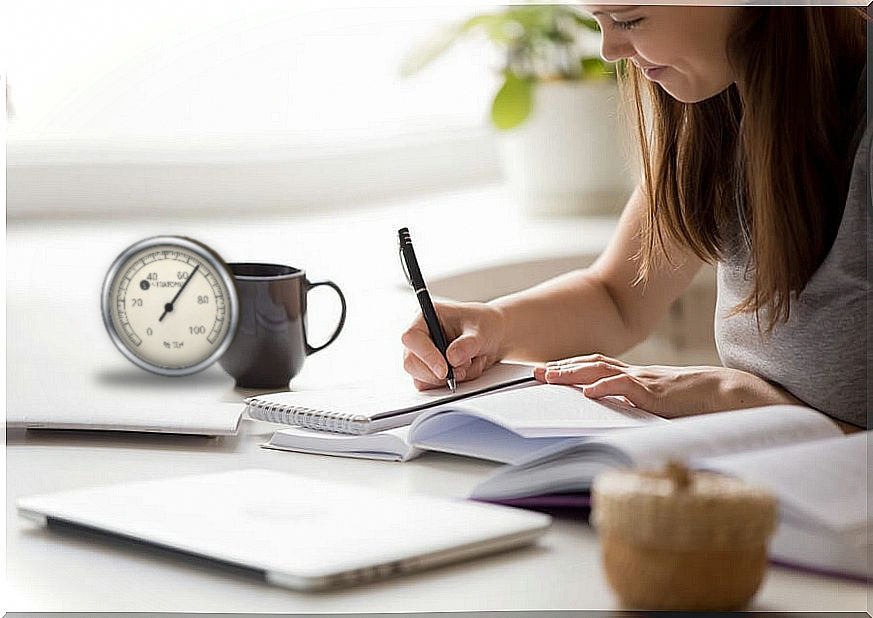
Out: value=65 unit=%
